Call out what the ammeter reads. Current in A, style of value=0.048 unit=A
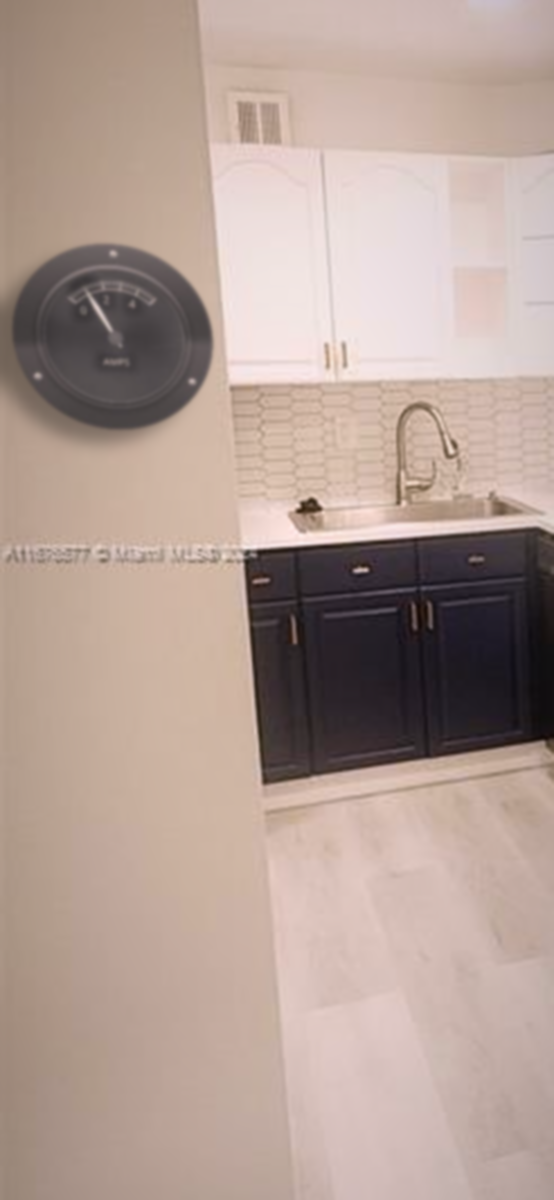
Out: value=1 unit=A
